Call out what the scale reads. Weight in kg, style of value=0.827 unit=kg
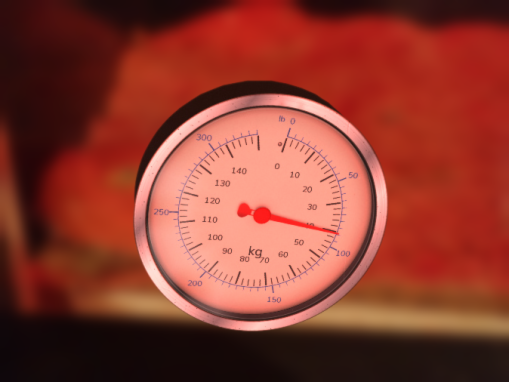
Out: value=40 unit=kg
